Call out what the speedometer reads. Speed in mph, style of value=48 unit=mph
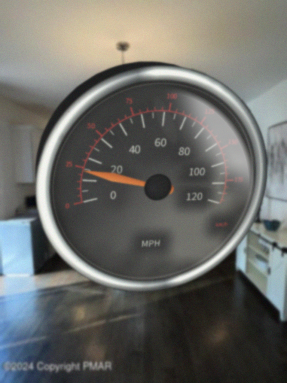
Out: value=15 unit=mph
